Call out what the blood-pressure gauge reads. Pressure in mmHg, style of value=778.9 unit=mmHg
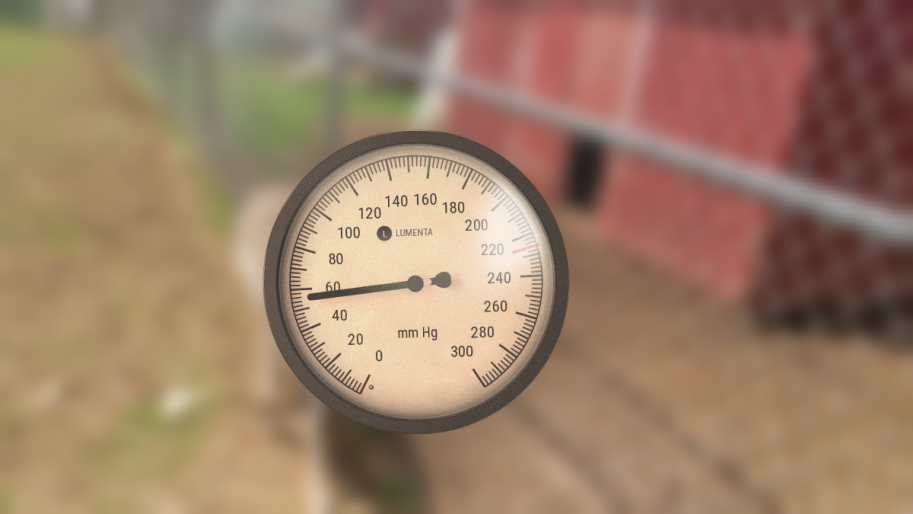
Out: value=56 unit=mmHg
